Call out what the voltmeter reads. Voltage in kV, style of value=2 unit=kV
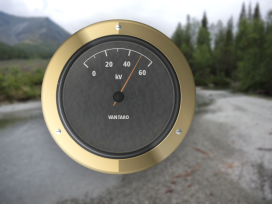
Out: value=50 unit=kV
